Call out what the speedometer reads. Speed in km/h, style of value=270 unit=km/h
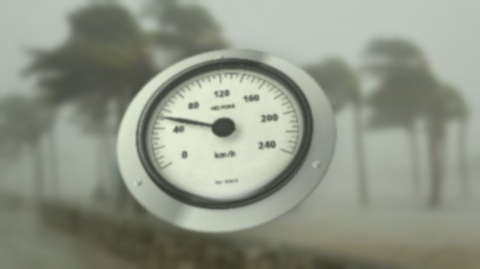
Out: value=50 unit=km/h
